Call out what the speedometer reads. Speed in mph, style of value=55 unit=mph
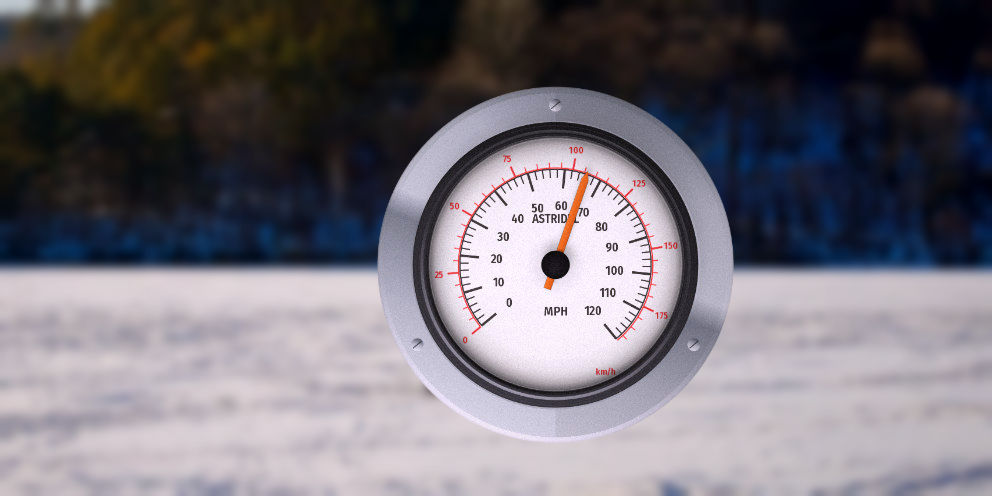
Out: value=66 unit=mph
